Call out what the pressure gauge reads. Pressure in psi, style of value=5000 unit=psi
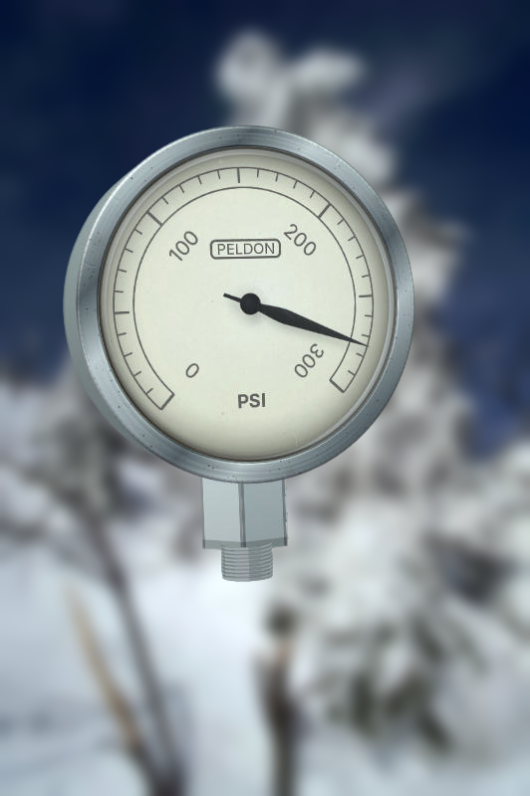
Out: value=275 unit=psi
